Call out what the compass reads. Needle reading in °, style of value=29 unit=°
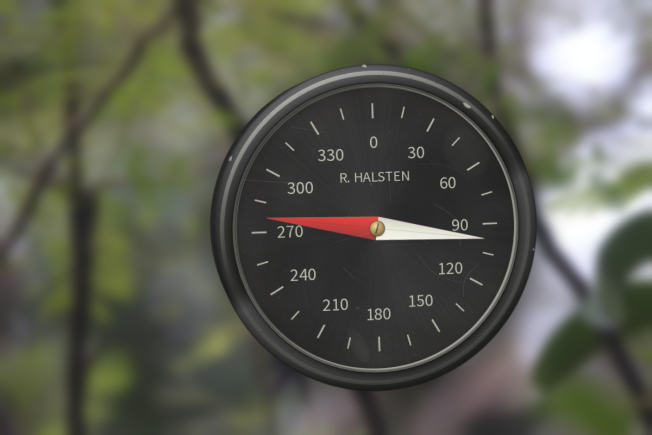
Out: value=277.5 unit=°
